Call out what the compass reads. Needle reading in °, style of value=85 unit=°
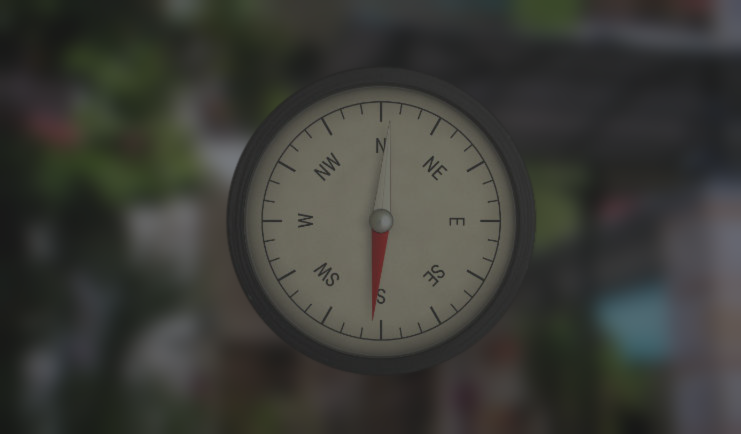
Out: value=185 unit=°
